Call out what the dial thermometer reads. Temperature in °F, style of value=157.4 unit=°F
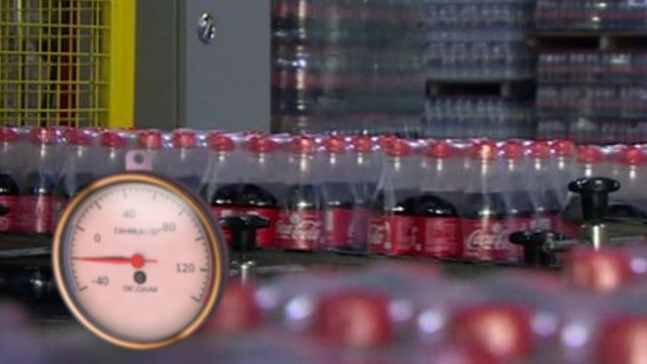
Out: value=-20 unit=°F
